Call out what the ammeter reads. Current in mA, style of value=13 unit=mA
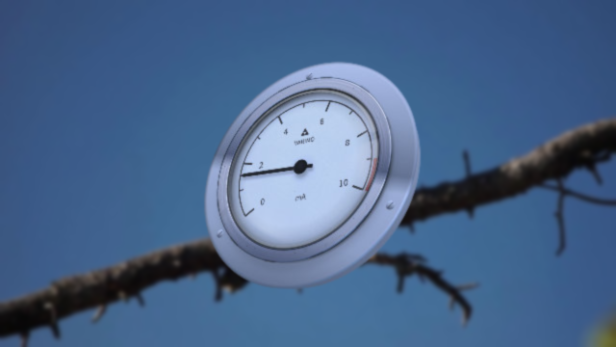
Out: value=1.5 unit=mA
